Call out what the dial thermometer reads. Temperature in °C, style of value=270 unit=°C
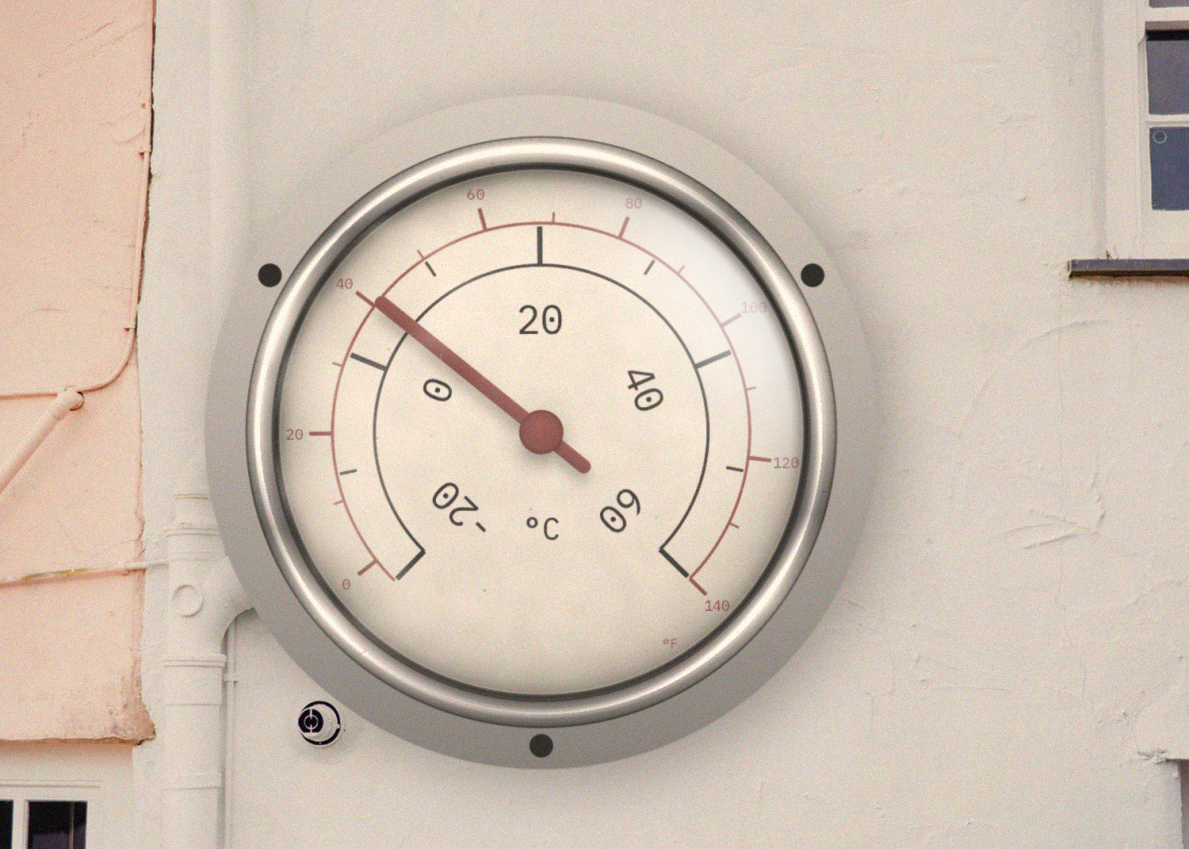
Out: value=5 unit=°C
